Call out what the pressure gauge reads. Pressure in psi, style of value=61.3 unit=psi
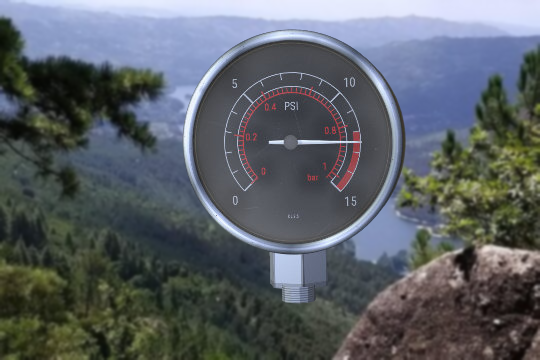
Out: value=12.5 unit=psi
